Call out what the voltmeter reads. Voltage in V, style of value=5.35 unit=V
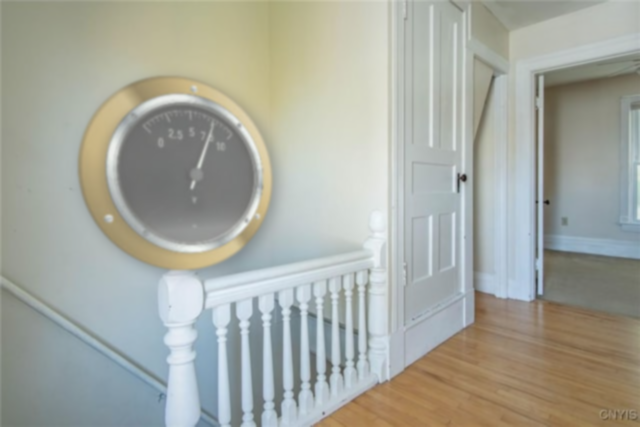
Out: value=7.5 unit=V
